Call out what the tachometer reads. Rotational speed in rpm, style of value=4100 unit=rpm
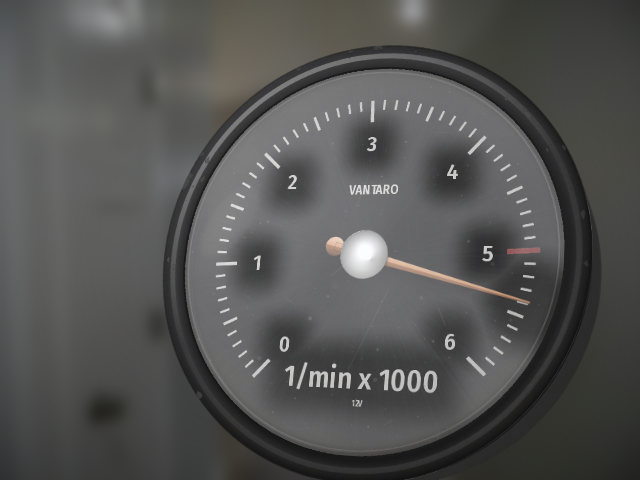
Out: value=5400 unit=rpm
